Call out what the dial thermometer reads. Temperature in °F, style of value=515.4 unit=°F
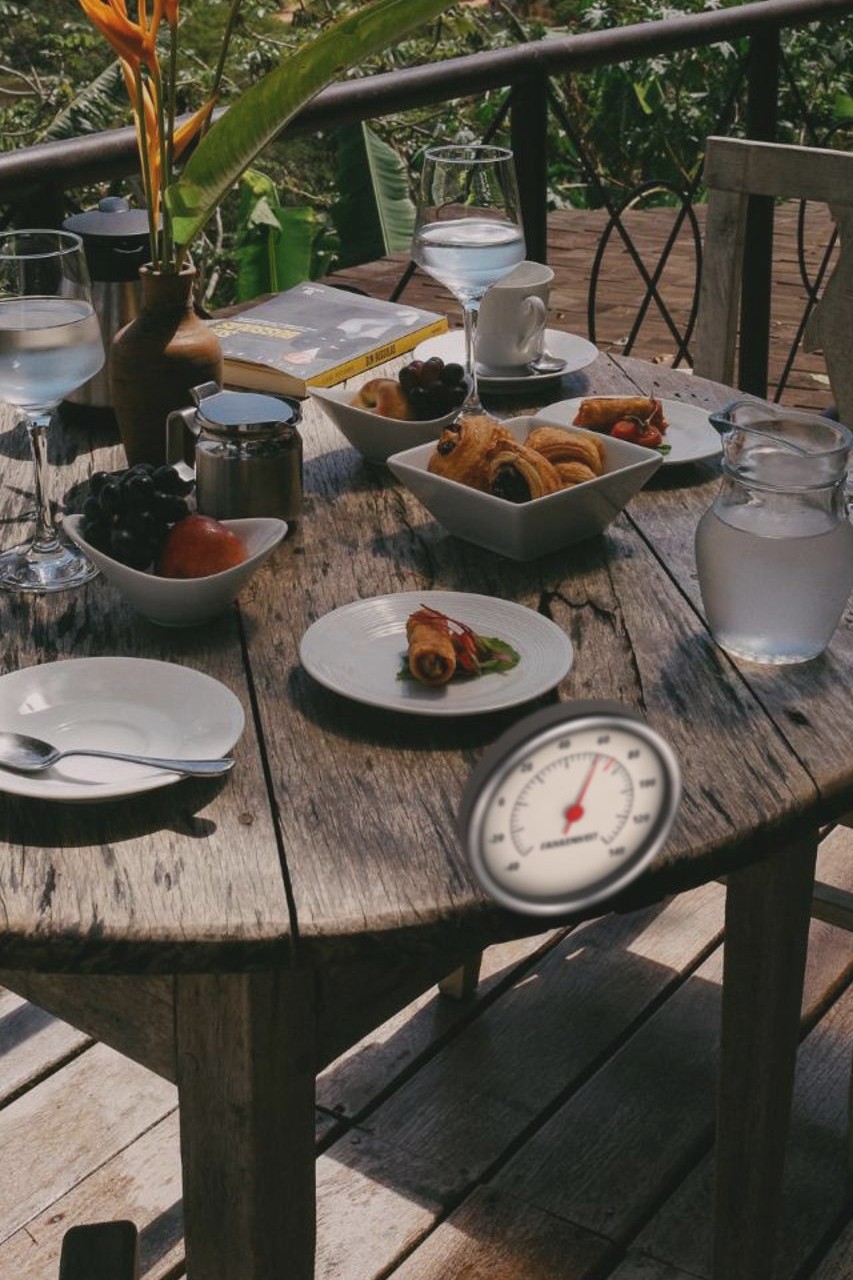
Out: value=60 unit=°F
